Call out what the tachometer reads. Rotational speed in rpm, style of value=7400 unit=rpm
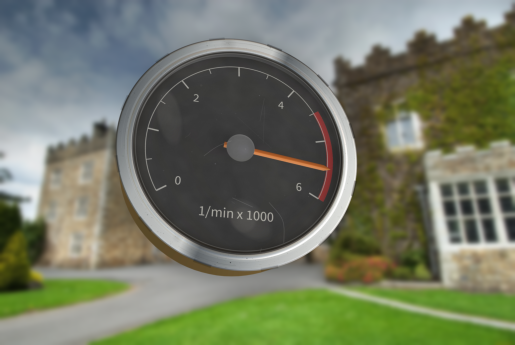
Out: value=5500 unit=rpm
